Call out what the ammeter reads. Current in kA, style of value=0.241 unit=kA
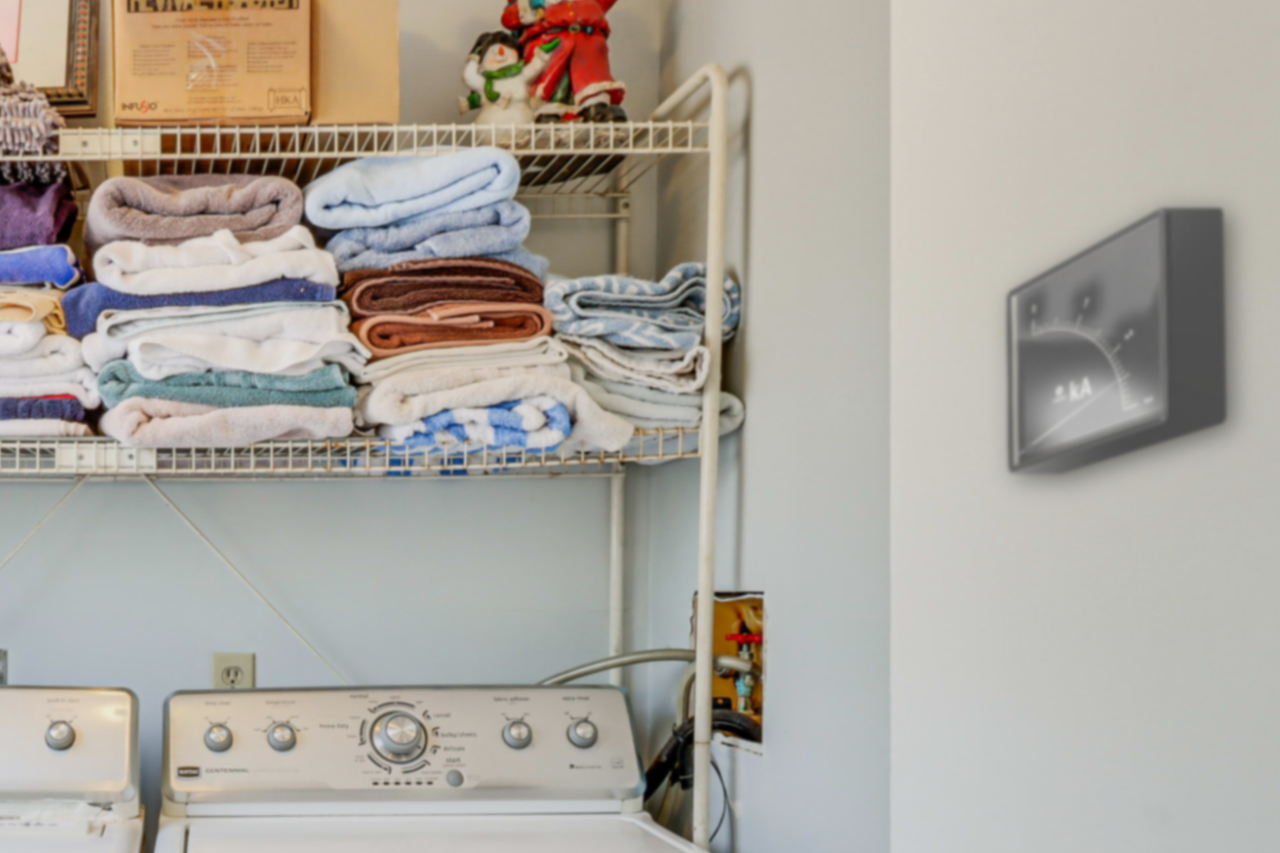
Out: value=2.5 unit=kA
